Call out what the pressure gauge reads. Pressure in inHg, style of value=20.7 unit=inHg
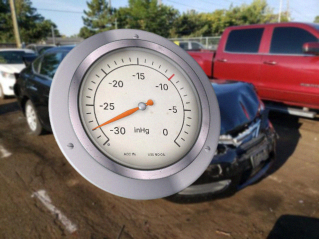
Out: value=-28 unit=inHg
